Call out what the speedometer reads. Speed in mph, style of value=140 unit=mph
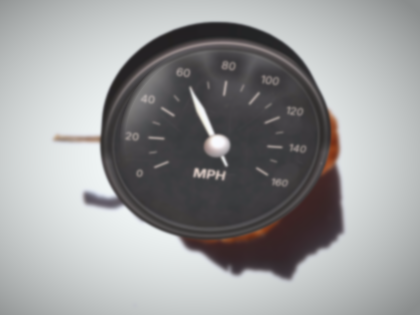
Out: value=60 unit=mph
